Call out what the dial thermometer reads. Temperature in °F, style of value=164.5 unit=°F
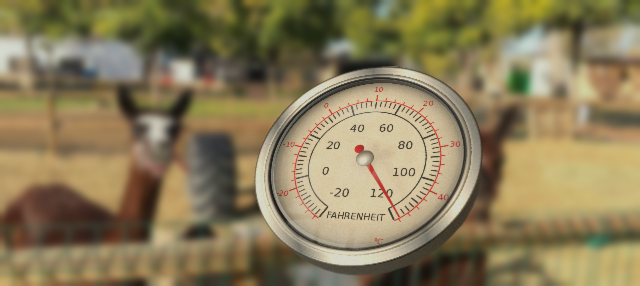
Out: value=118 unit=°F
